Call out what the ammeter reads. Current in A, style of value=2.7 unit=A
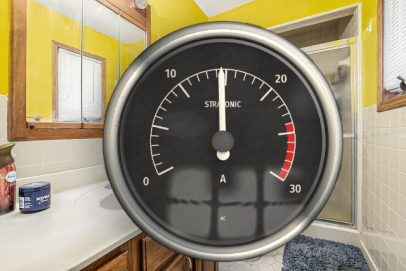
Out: value=14.5 unit=A
